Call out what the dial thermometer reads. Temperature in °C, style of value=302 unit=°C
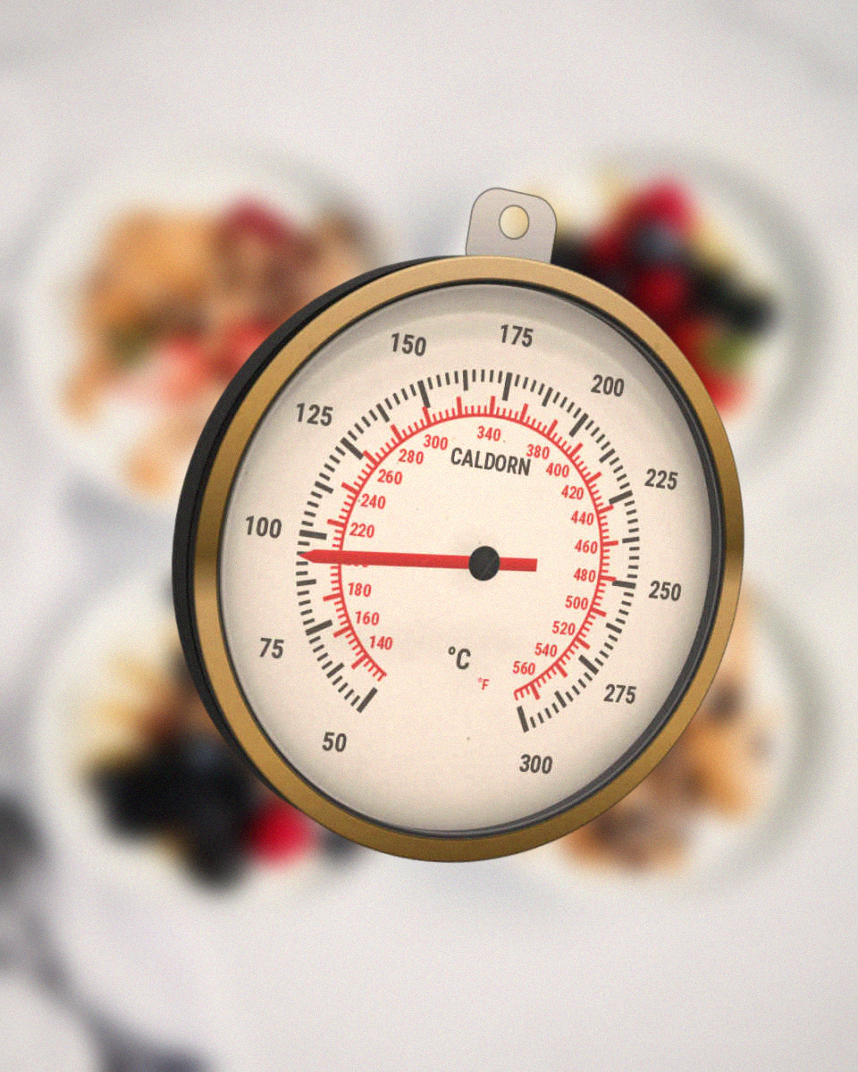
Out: value=95 unit=°C
